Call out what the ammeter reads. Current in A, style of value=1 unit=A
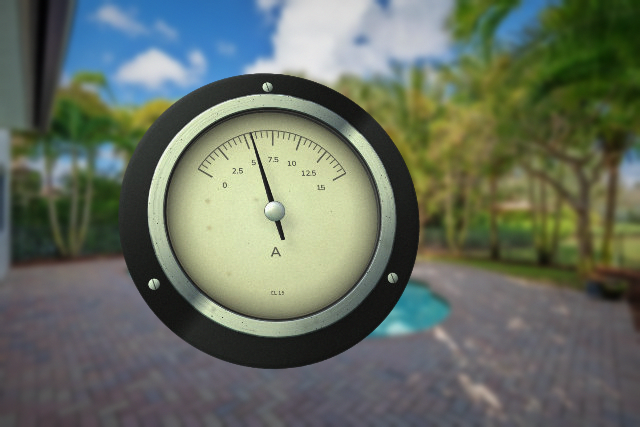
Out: value=5.5 unit=A
